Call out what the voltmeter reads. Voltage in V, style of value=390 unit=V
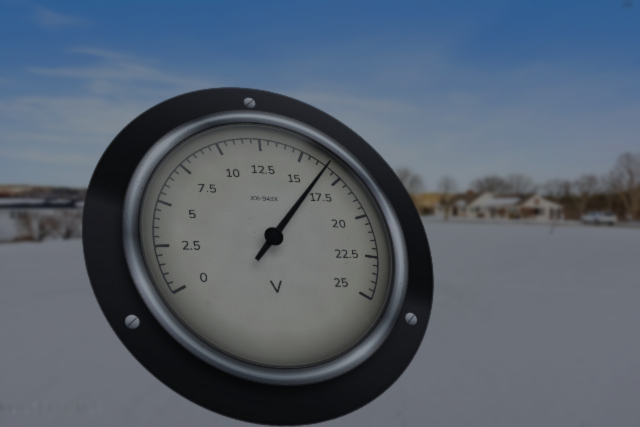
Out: value=16.5 unit=V
